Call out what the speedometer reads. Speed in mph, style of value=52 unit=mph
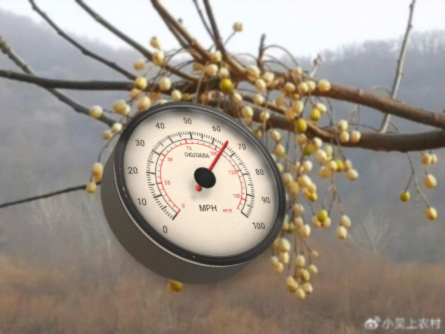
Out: value=65 unit=mph
